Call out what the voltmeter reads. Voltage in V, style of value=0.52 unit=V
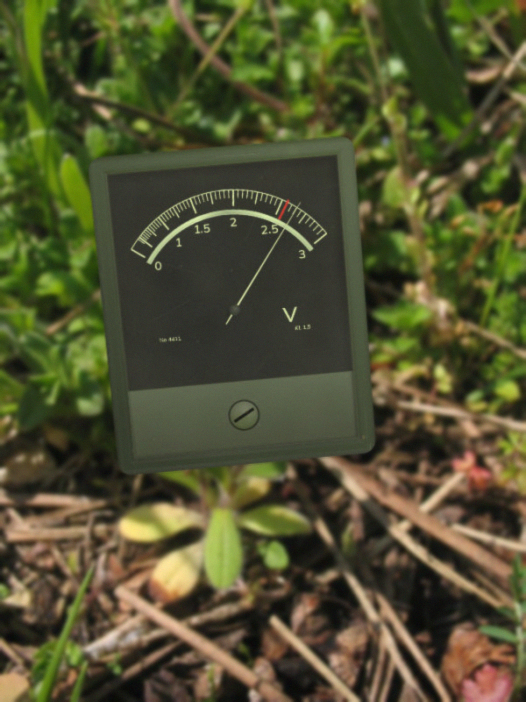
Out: value=2.65 unit=V
